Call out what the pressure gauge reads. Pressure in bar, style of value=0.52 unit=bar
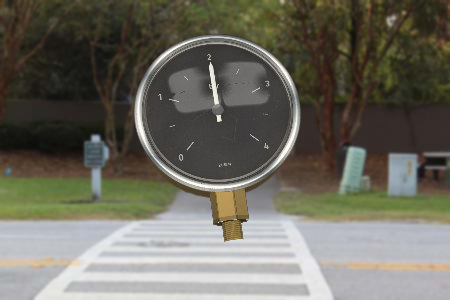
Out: value=2 unit=bar
